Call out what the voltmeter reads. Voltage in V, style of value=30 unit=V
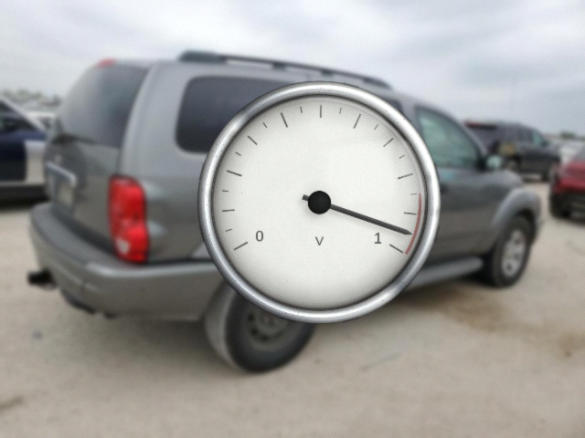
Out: value=0.95 unit=V
